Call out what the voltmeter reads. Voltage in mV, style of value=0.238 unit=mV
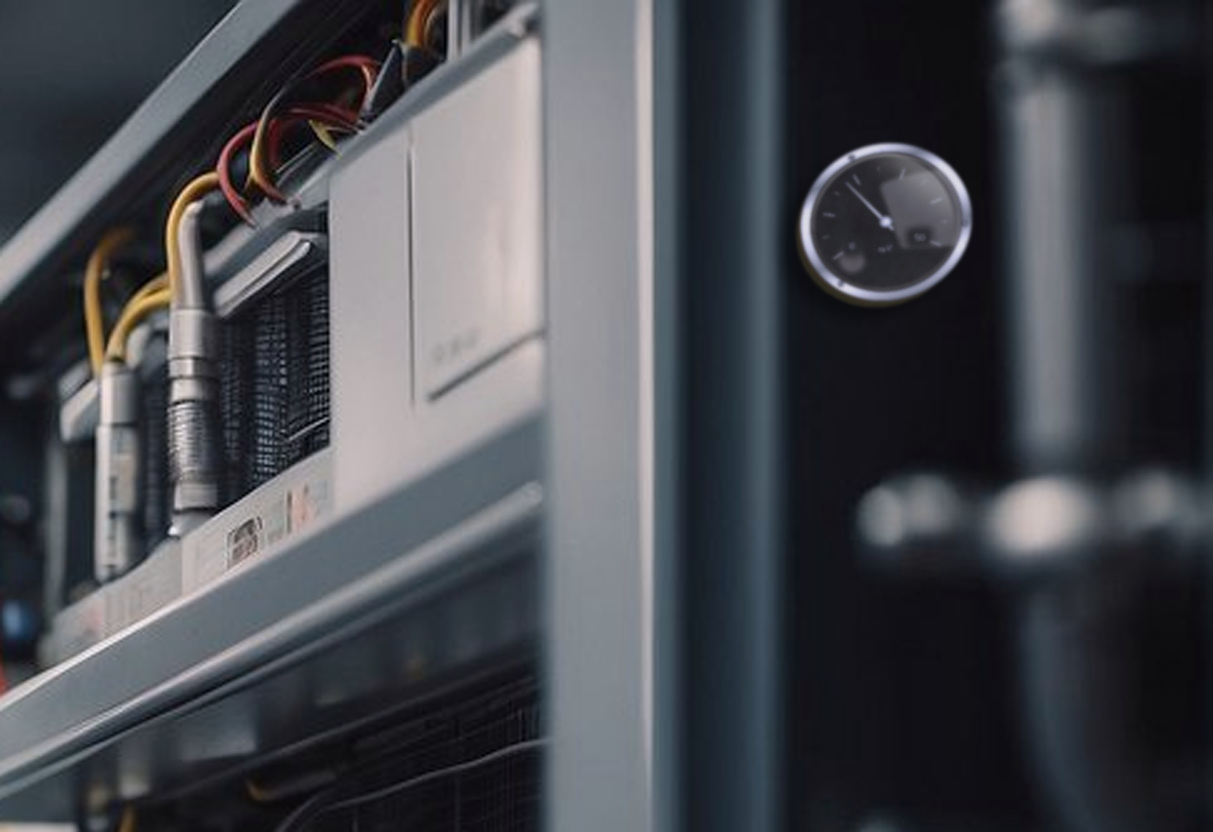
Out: value=17.5 unit=mV
